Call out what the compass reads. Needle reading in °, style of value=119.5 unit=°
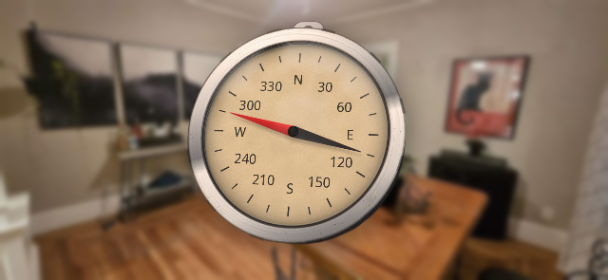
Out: value=285 unit=°
